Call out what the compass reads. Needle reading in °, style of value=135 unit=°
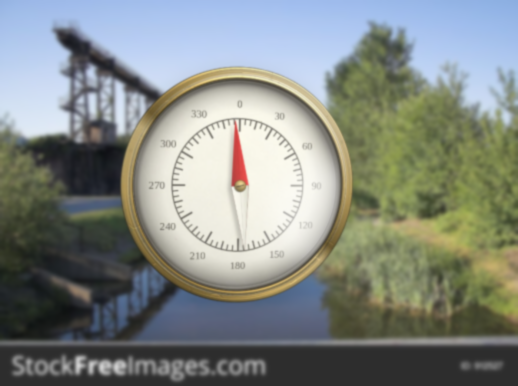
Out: value=355 unit=°
